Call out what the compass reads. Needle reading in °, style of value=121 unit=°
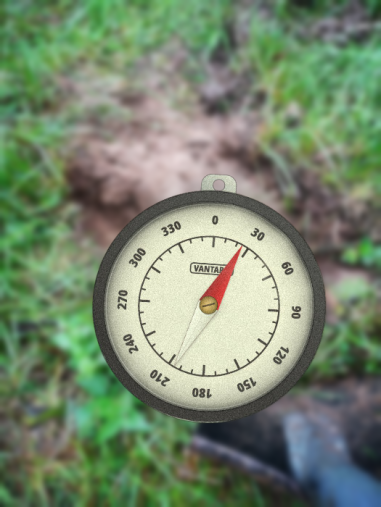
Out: value=25 unit=°
